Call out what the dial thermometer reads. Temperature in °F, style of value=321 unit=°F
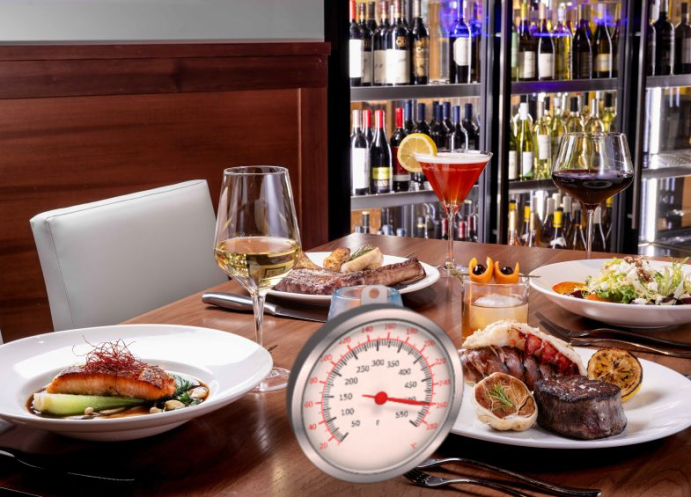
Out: value=500 unit=°F
